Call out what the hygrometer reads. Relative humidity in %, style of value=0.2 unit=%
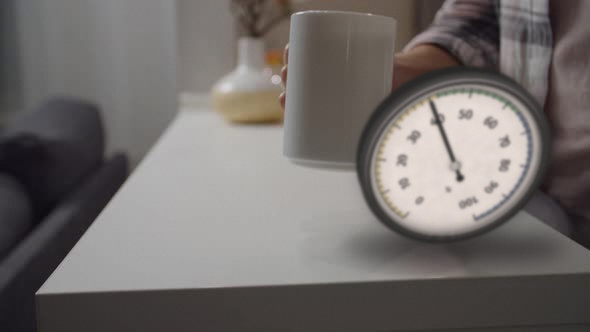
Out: value=40 unit=%
